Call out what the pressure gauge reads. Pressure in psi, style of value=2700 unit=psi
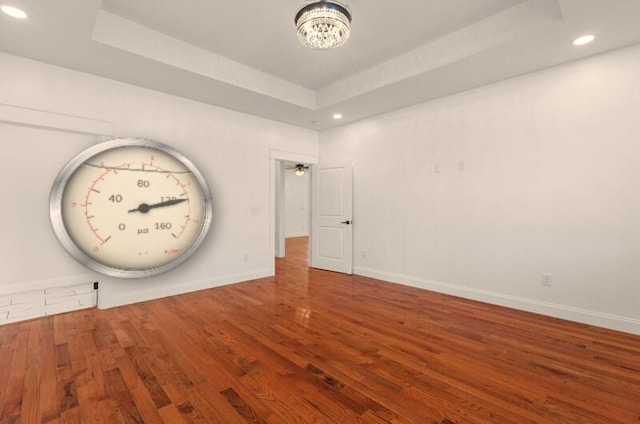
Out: value=125 unit=psi
